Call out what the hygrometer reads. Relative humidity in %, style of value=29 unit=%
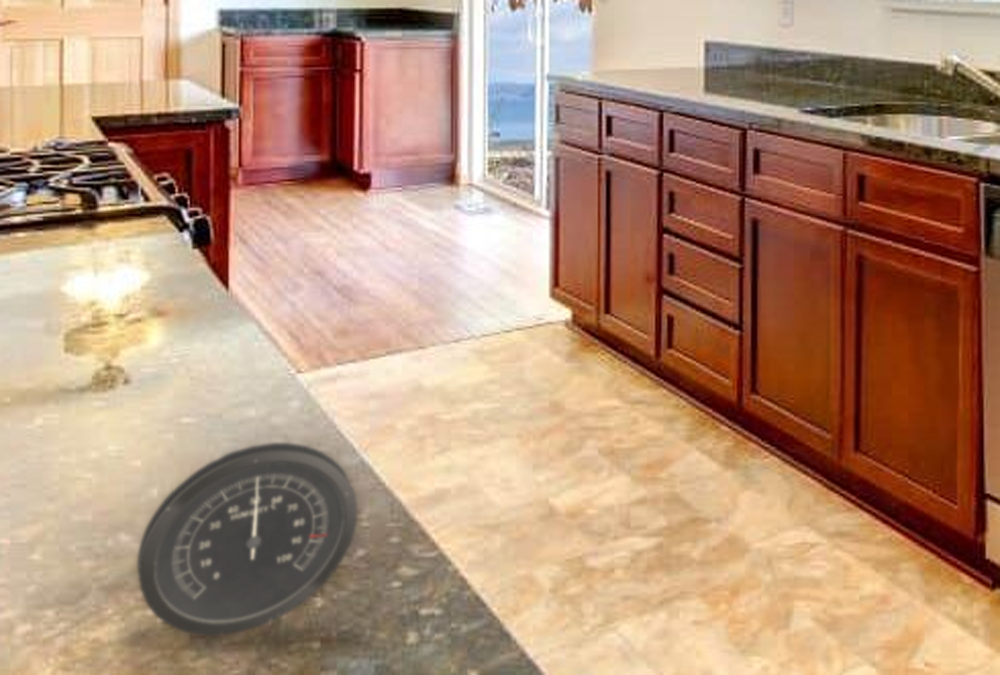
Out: value=50 unit=%
